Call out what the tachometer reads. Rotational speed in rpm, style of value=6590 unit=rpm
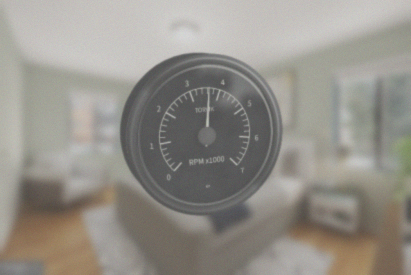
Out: value=3600 unit=rpm
